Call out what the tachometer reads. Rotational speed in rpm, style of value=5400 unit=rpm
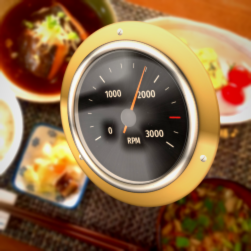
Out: value=1800 unit=rpm
